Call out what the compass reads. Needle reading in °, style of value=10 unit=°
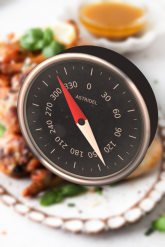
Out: value=320 unit=°
